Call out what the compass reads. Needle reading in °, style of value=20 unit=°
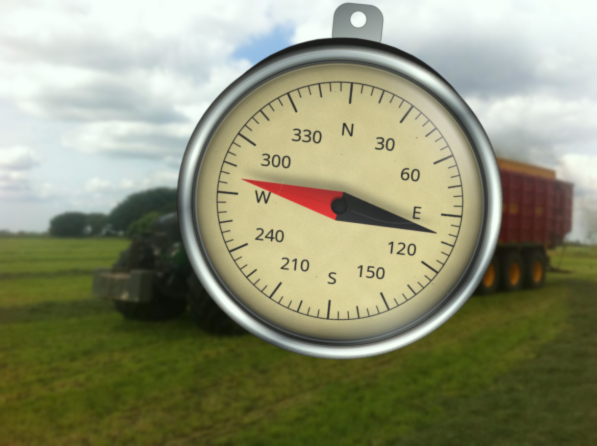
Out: value=280 unit=°
